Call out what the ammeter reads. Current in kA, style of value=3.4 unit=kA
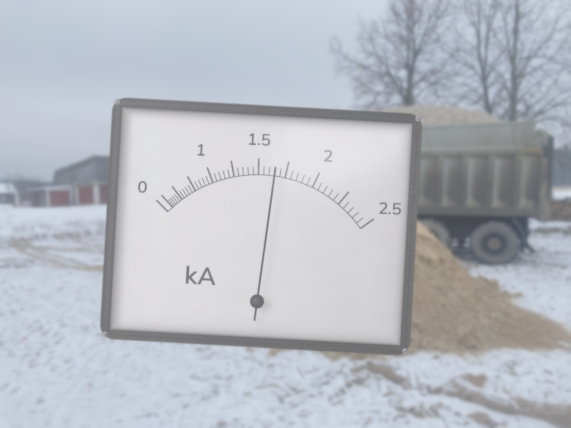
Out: value=1.65 unit=kA
